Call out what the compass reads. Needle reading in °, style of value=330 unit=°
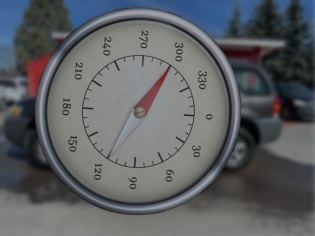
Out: value=300 unit=°
